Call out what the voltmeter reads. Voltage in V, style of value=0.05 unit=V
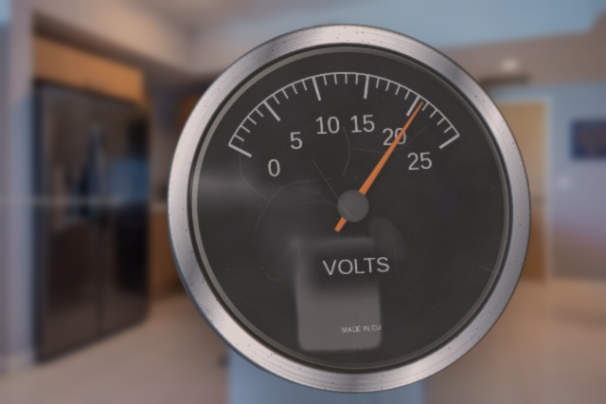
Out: value=20.5 unit=V
